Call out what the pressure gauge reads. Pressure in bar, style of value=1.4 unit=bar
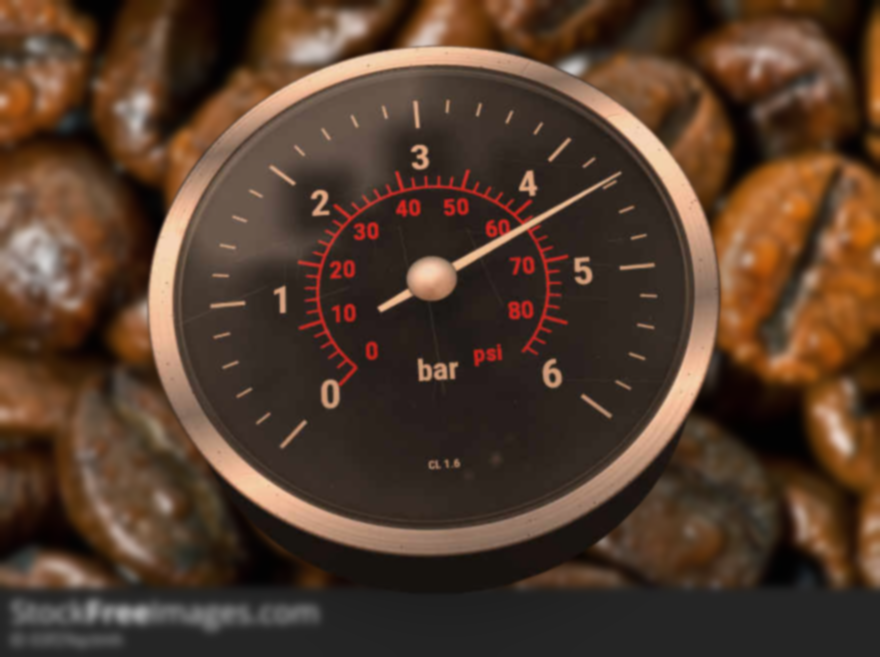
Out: value=4.4 unit=bar
